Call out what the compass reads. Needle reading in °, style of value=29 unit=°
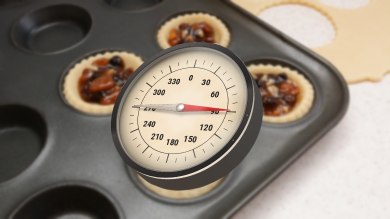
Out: value=90 unit=°
